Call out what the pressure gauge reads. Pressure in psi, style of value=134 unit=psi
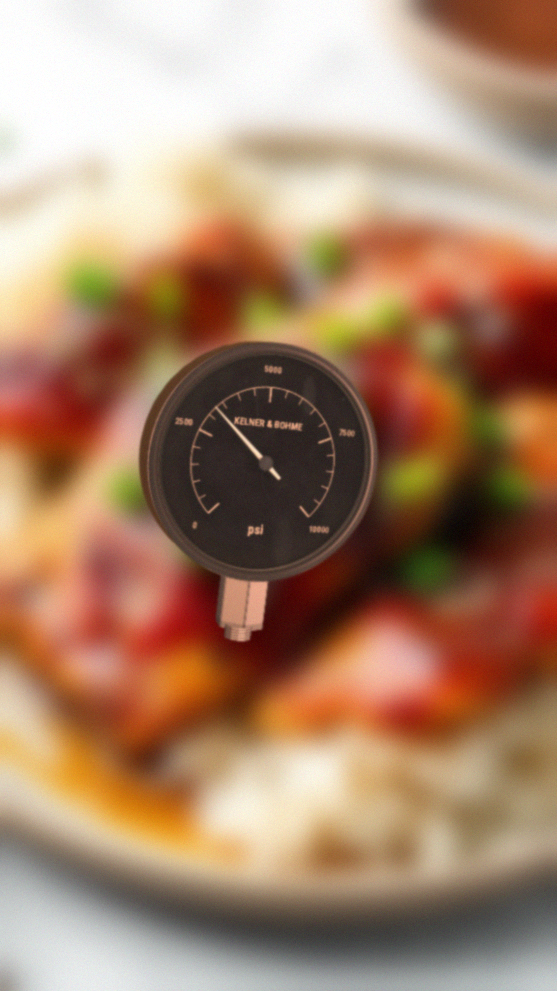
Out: value=3250 unit=psi
